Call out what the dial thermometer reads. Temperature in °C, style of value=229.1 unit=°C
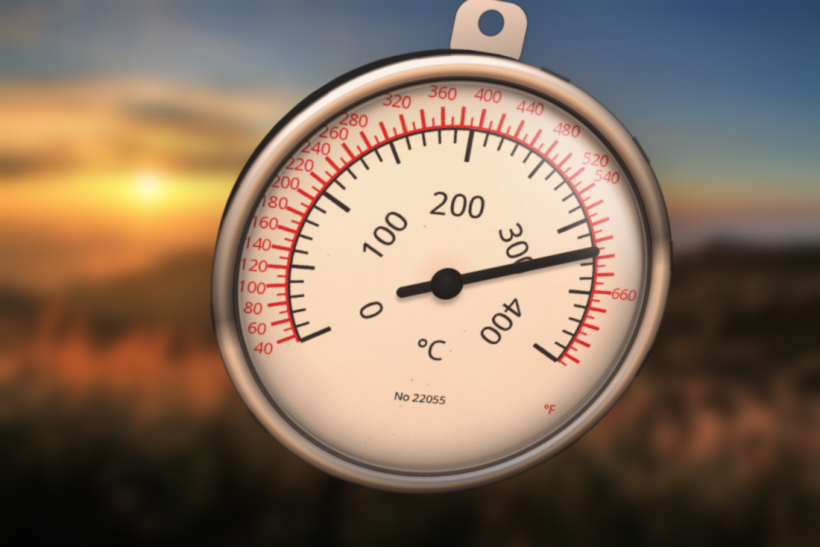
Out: value=320 unit=°C
